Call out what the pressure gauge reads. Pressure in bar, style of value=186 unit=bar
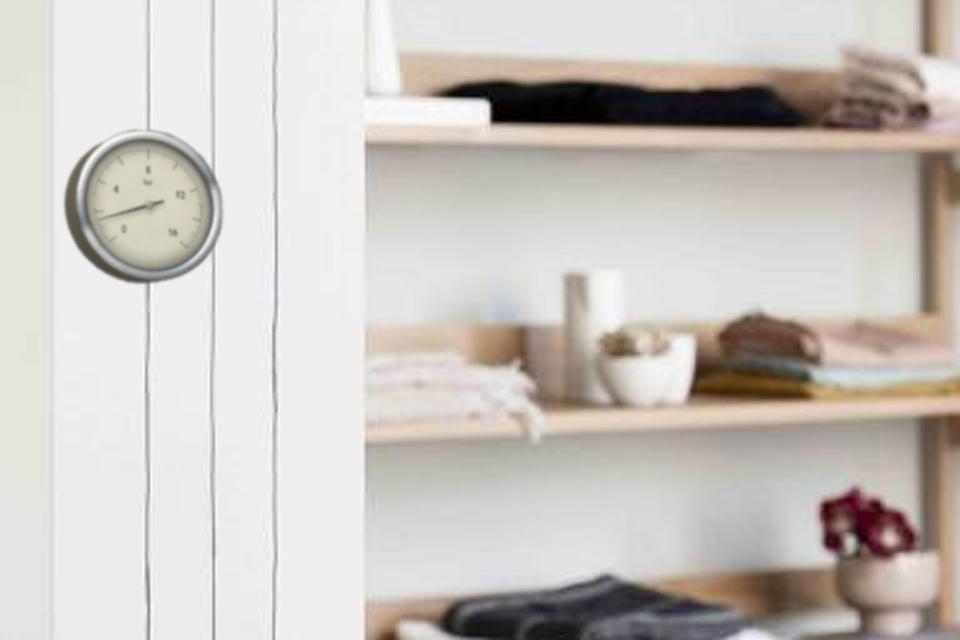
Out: value=1.5 unit=bar
